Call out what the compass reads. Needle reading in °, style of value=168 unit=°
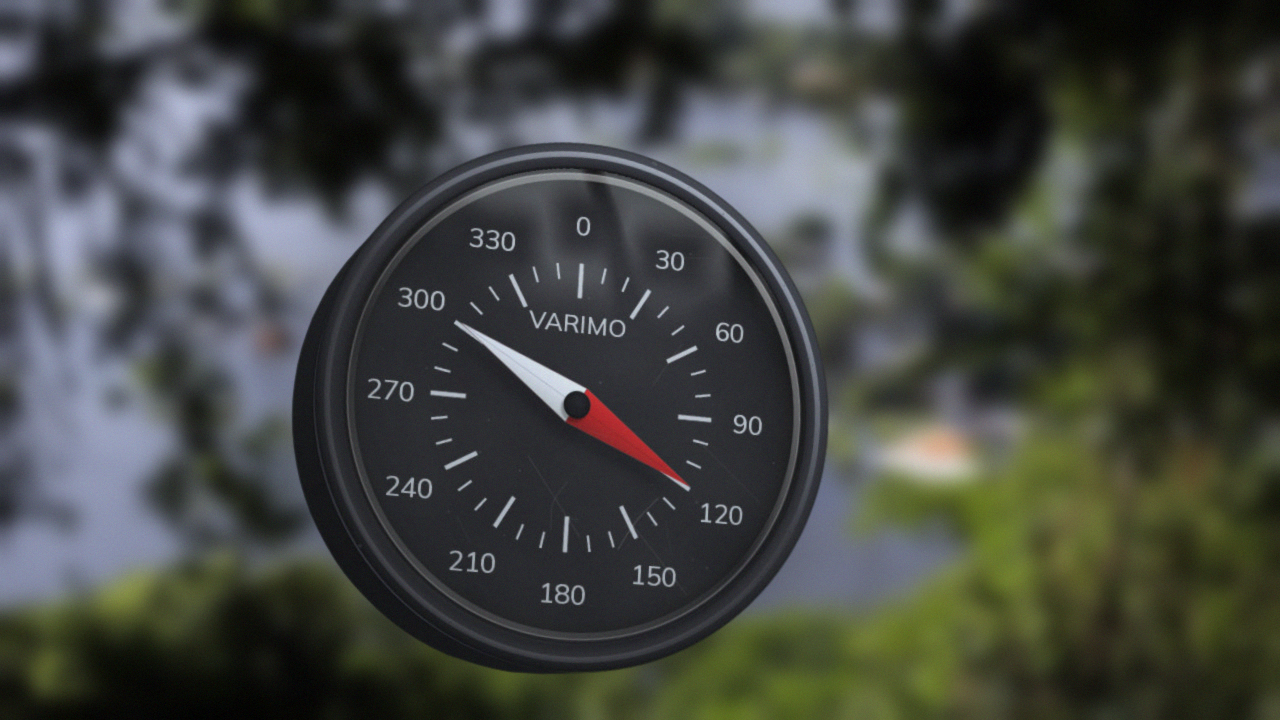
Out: value=120 unit=°
